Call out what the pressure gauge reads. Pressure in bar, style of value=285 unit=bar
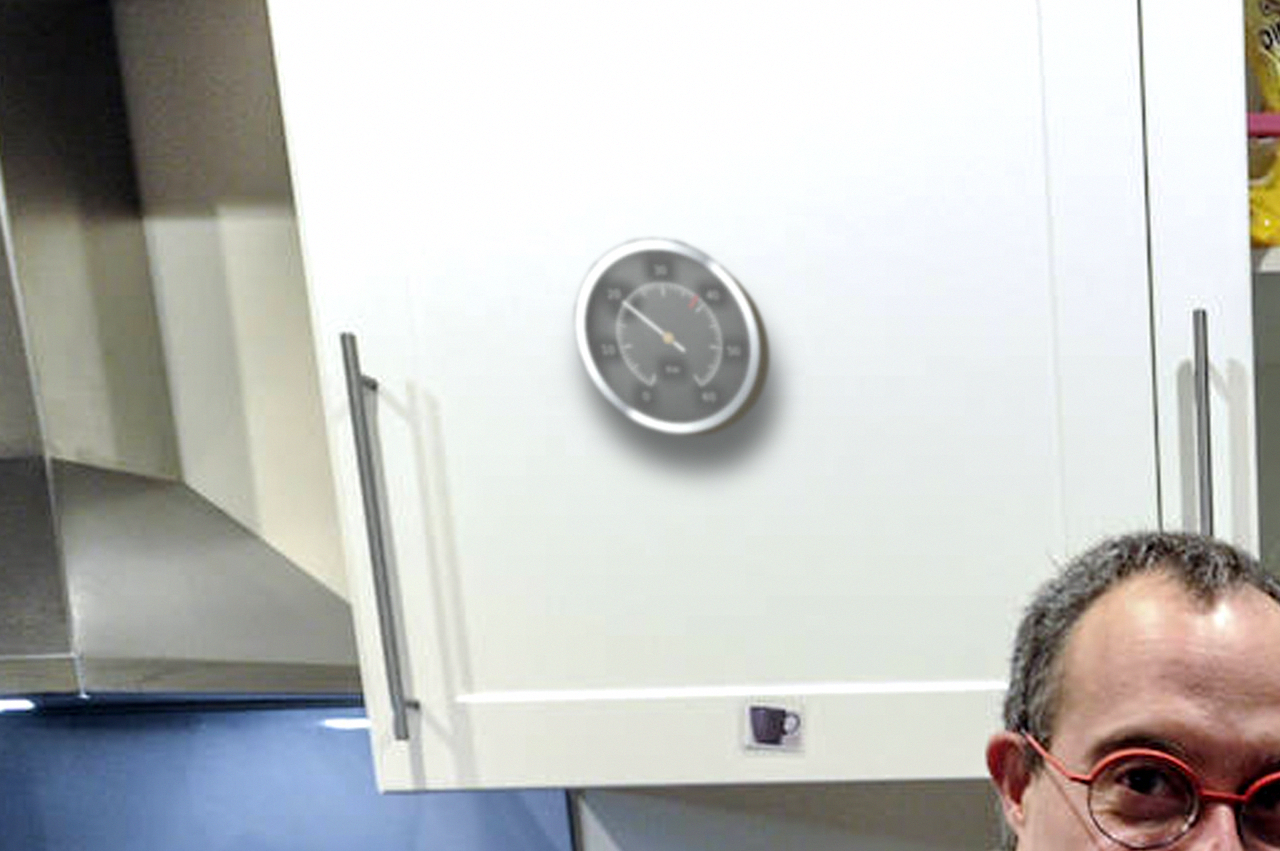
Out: value=20 unit=bar
